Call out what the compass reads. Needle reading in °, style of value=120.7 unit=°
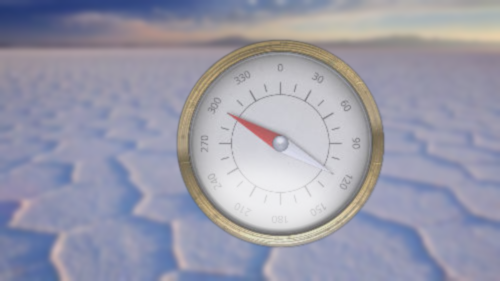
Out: value=300 unit=°
